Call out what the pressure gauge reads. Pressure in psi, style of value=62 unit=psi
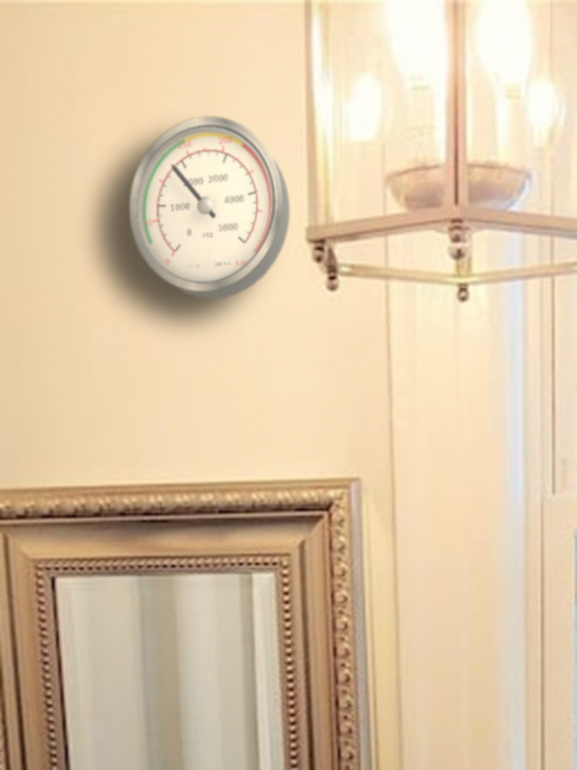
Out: value=1800 unit=psi
